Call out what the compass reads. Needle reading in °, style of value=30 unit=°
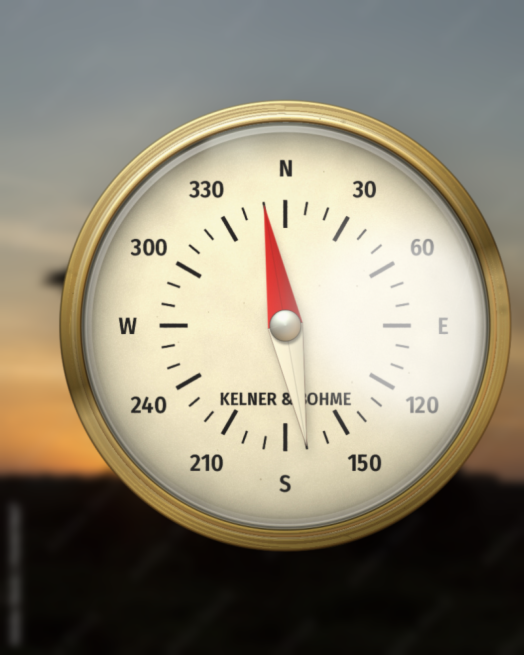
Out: value=350 unit=°
